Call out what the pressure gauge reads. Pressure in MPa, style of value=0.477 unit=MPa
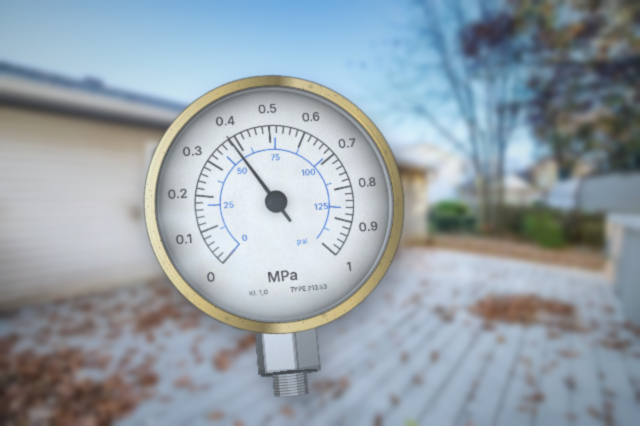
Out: value=0.38 unit=MPa
